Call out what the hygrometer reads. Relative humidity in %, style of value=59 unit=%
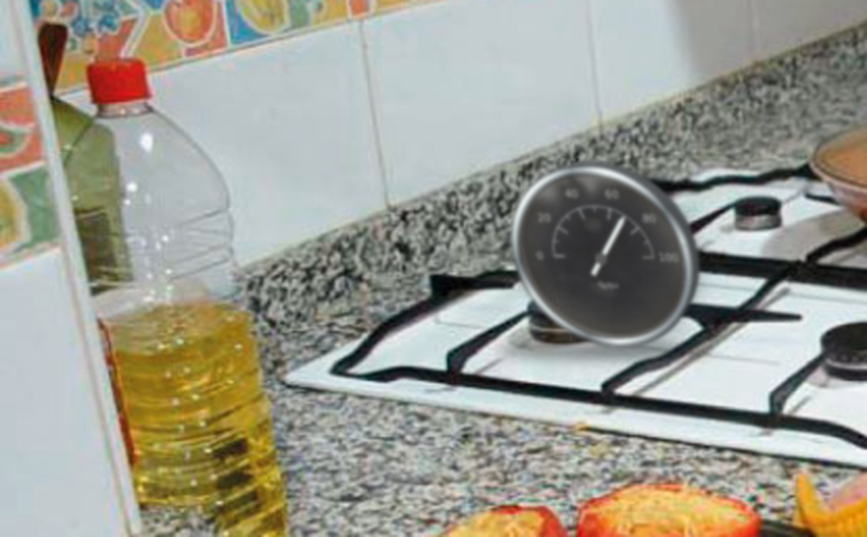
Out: value=70 unit=%
